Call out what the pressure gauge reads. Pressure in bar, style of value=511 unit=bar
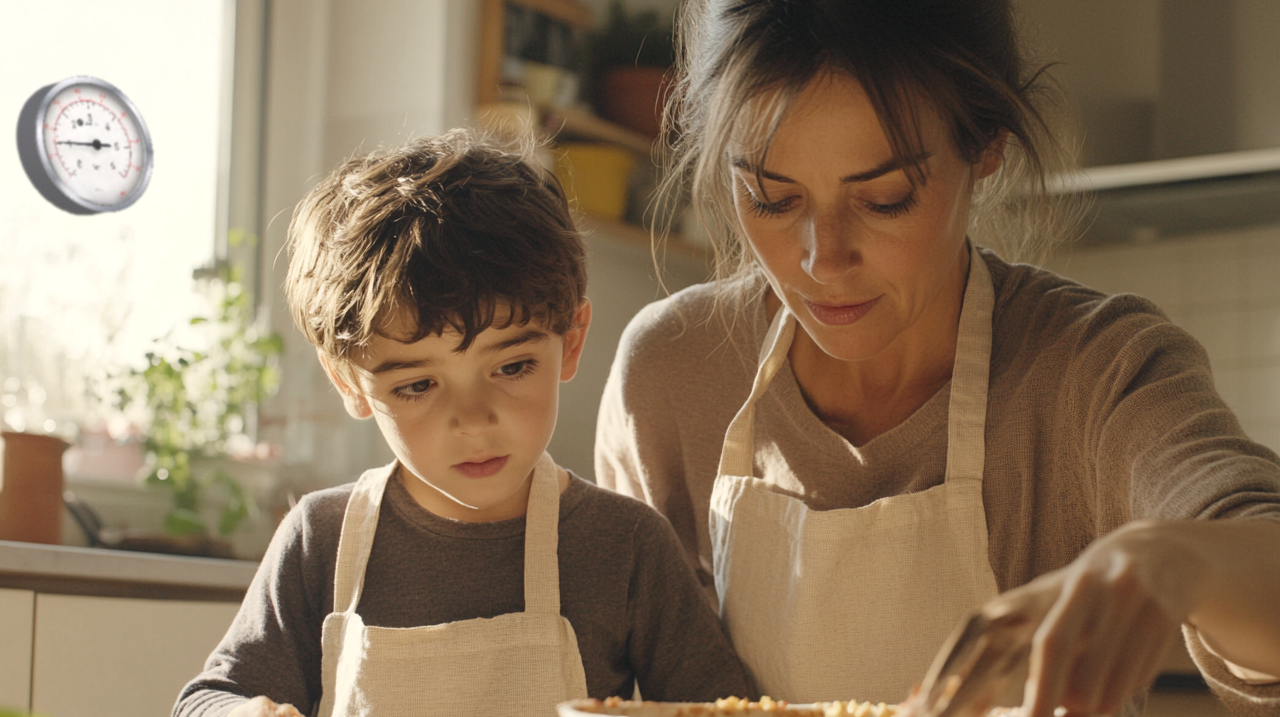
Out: value=1 unit=bar
